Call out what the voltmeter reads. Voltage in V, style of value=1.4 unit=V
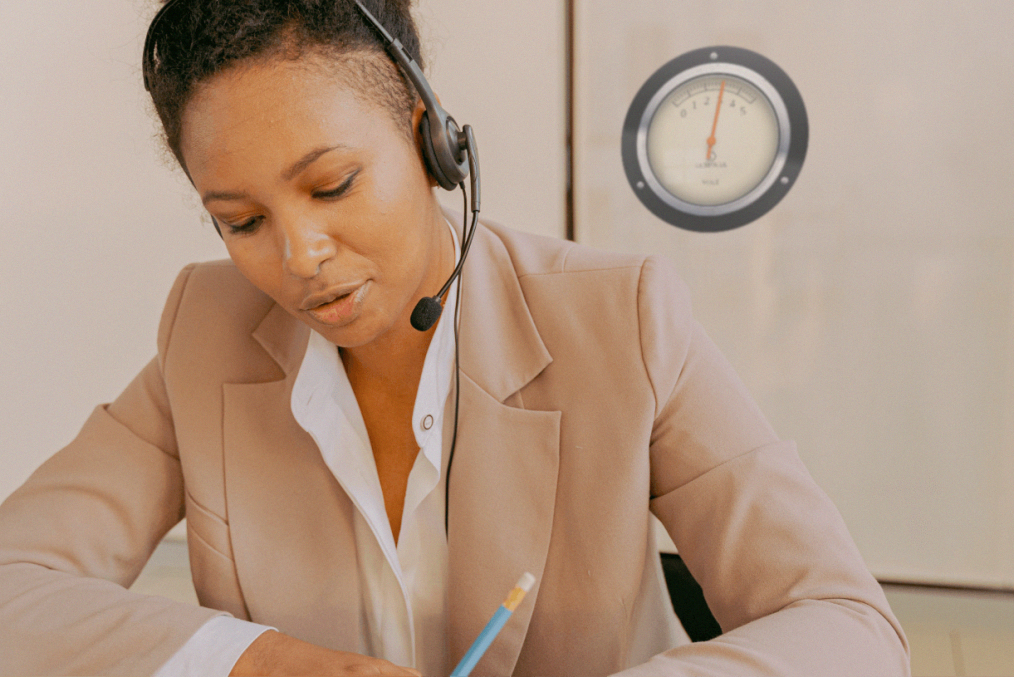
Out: value=3 unit=V
